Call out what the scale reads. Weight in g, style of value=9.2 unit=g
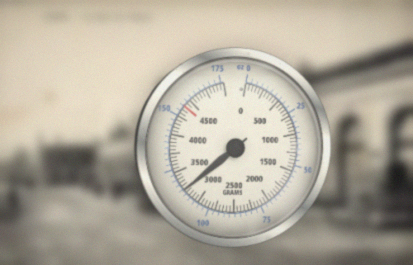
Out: value=3250 unit=g
